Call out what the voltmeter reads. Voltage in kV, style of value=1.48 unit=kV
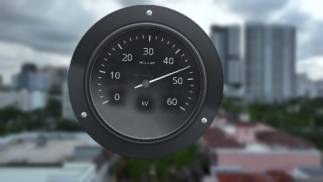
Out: value=46 unit=kV
